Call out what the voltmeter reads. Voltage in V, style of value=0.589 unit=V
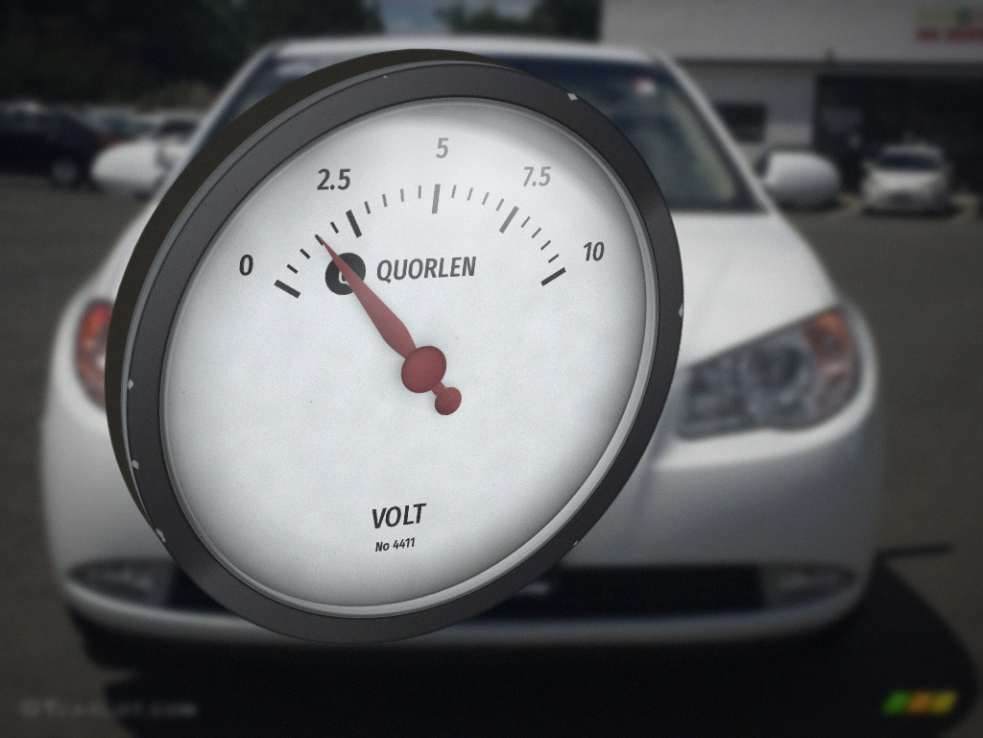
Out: value=1.5 unit=V
